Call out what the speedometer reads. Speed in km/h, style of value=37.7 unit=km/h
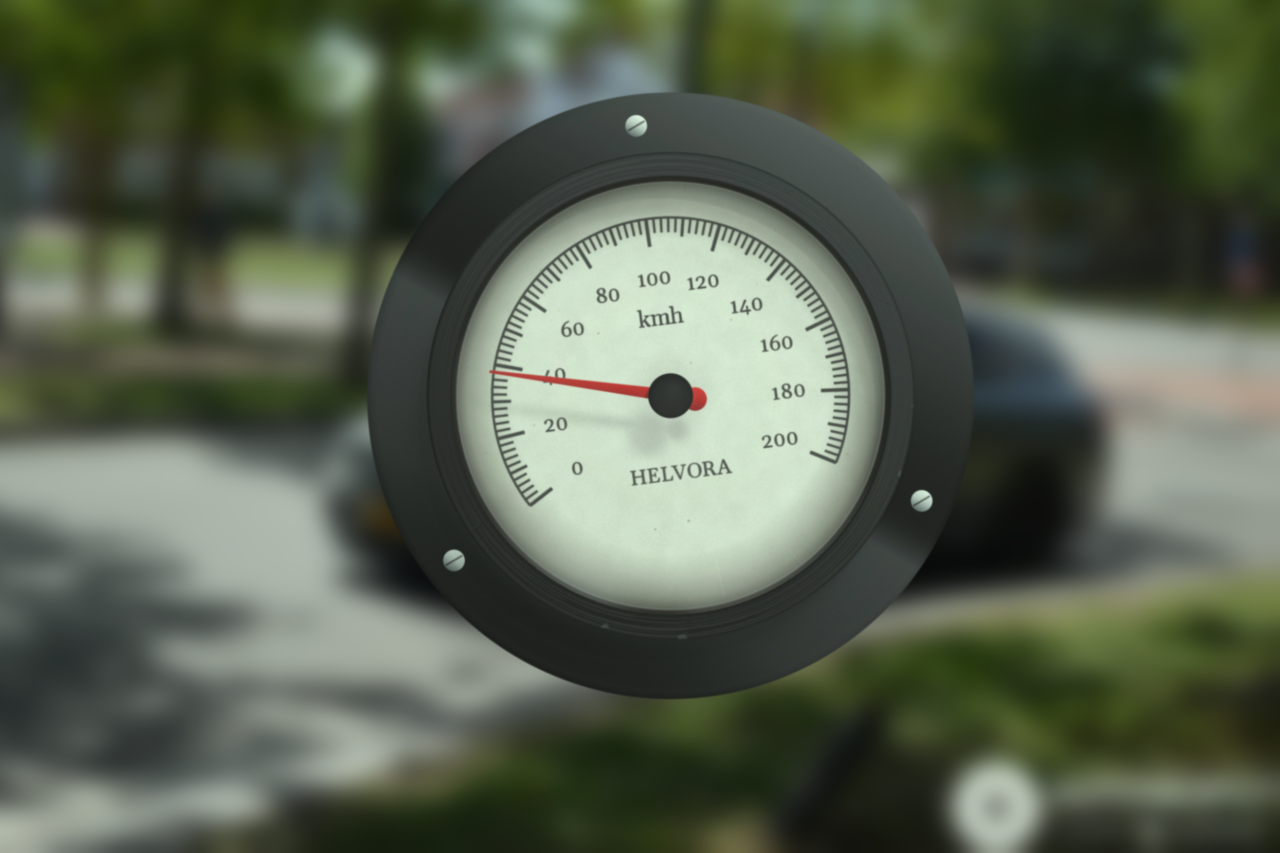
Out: value=38 unit=km/h
